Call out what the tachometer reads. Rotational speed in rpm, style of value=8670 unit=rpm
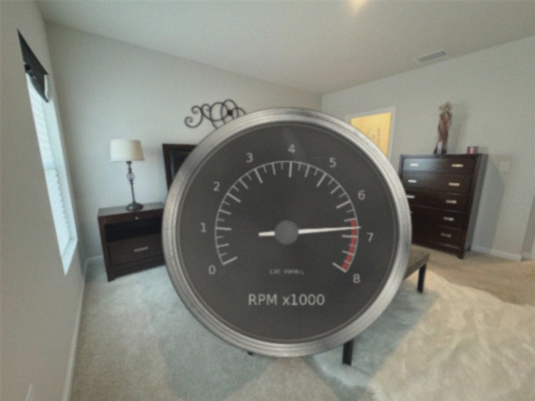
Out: value=6750 unit=rpm
